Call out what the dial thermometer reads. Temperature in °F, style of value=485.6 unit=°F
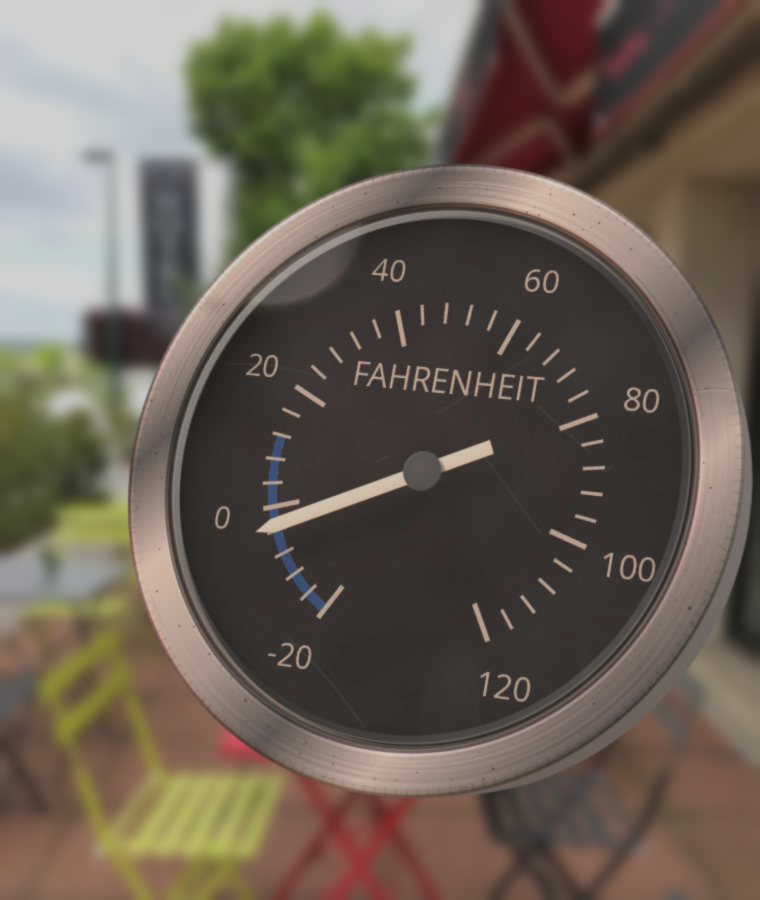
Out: value=-4 unit=°F
